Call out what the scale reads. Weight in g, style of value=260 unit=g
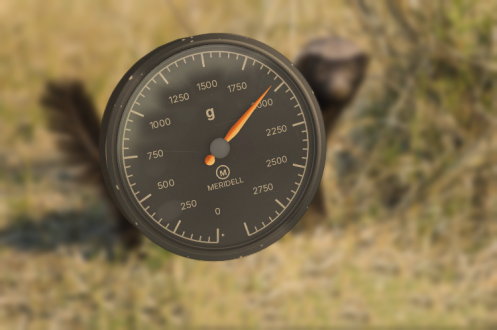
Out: value=1950 unit=g
